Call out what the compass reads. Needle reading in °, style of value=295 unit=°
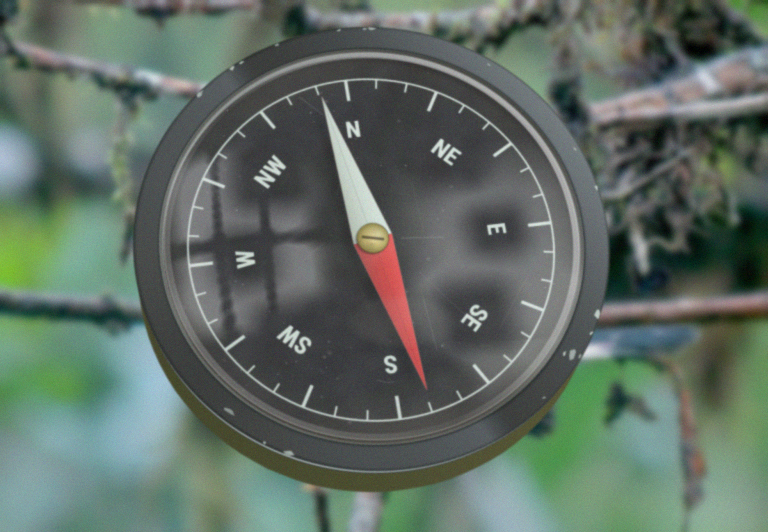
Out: value=170 unit=°
